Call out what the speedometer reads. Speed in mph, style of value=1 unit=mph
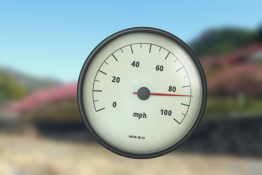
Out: value=85 unit=mph
